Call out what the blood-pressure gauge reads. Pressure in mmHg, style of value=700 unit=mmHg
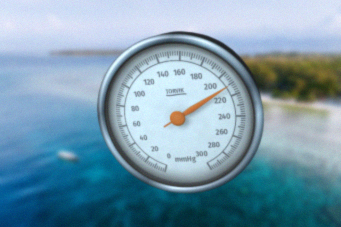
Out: value=210 unit=mmHg
